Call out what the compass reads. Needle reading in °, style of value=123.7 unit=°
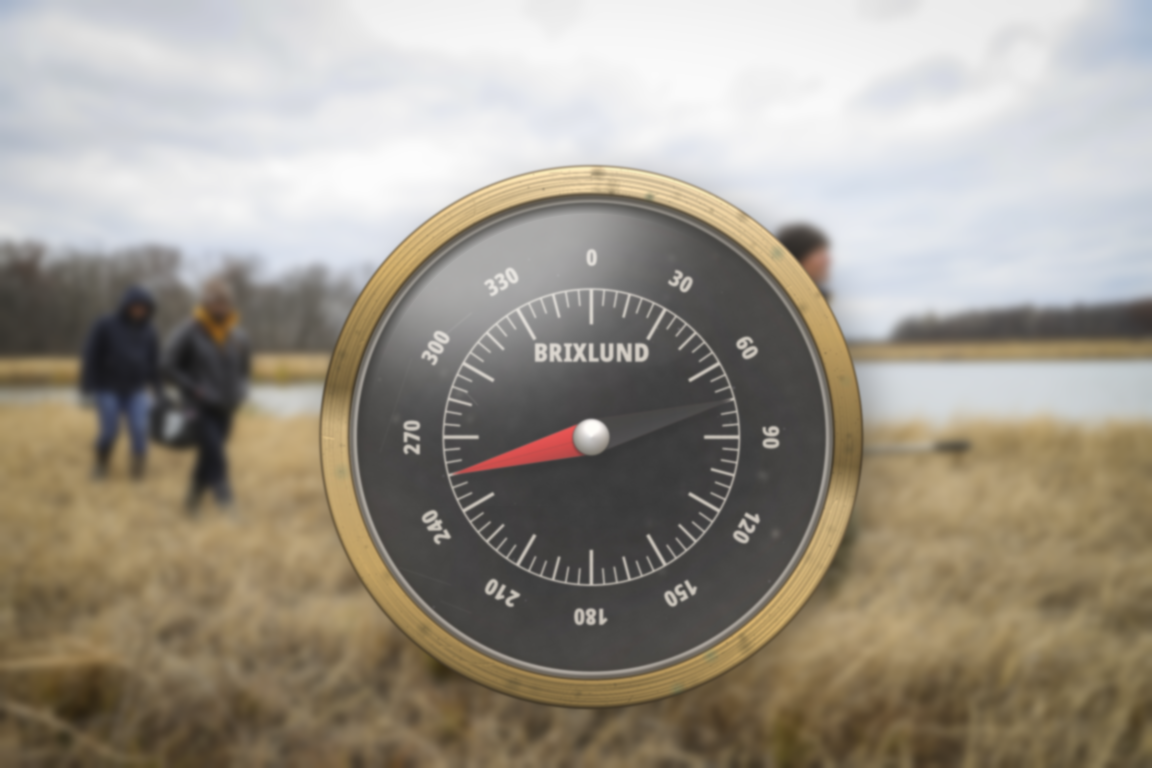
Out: value=255 unit=°
